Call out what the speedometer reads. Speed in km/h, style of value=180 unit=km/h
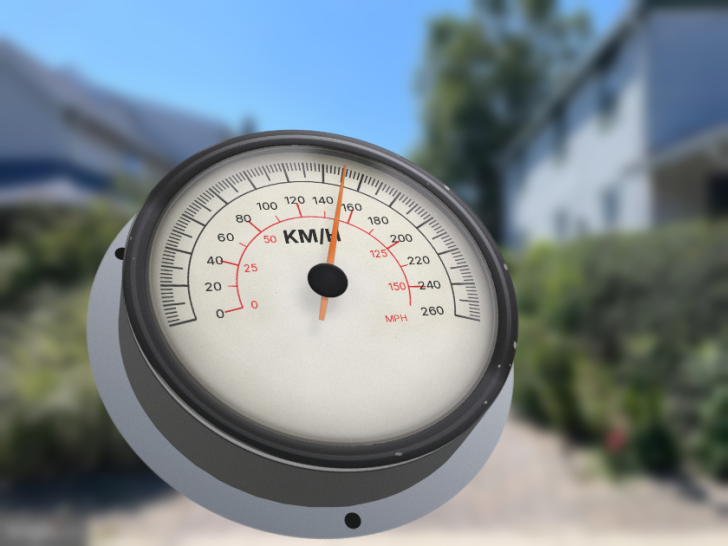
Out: value=150 unit=km/h
